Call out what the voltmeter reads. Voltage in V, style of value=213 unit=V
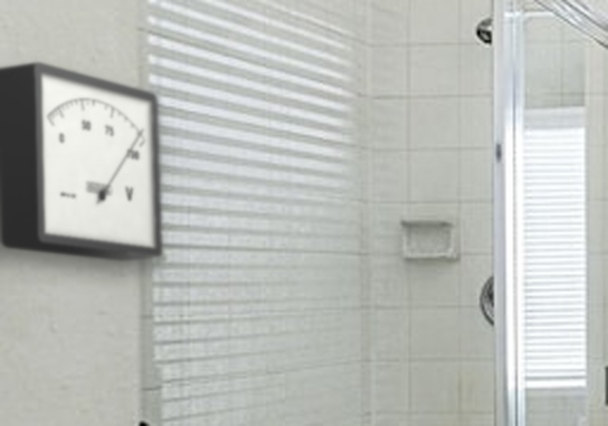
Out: value=95 unit=V
